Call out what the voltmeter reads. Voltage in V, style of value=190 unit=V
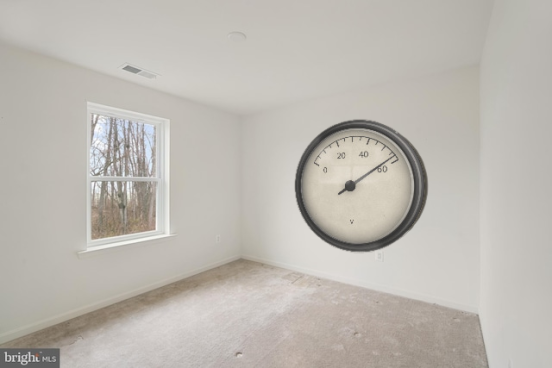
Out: value=57.5 unit=V
